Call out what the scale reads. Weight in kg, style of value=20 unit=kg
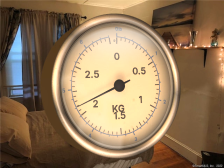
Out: value=2.1 unit=kg
